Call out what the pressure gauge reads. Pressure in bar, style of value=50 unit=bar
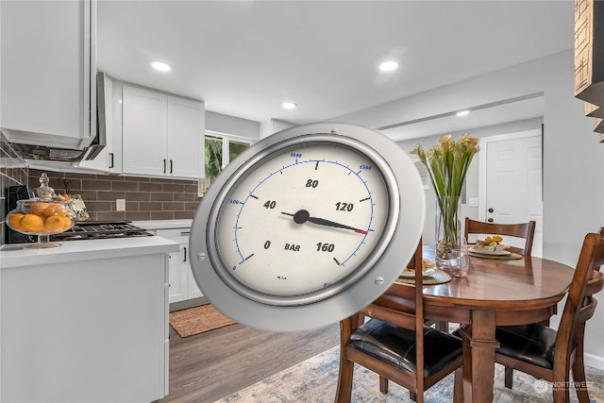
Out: value=140 unit=bar
